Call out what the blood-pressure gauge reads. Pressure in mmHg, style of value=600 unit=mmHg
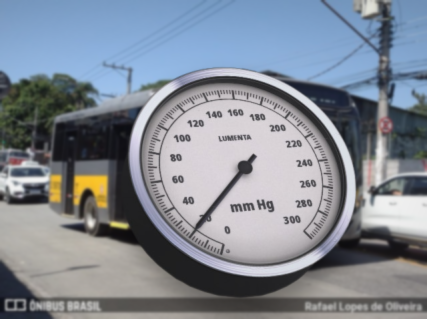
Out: value=20 unit=mmHg
